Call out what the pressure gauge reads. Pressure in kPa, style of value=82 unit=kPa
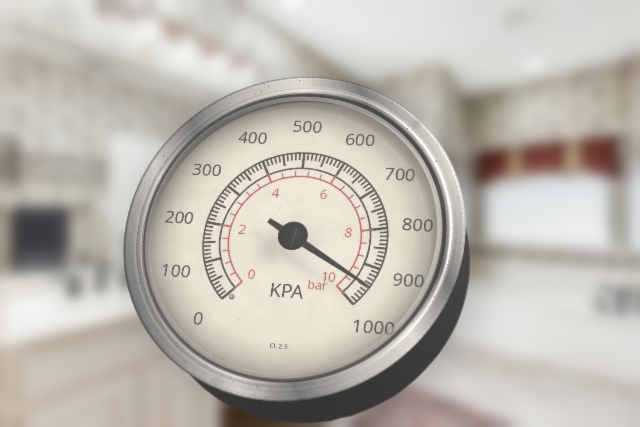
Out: value=950 unit=kPa
